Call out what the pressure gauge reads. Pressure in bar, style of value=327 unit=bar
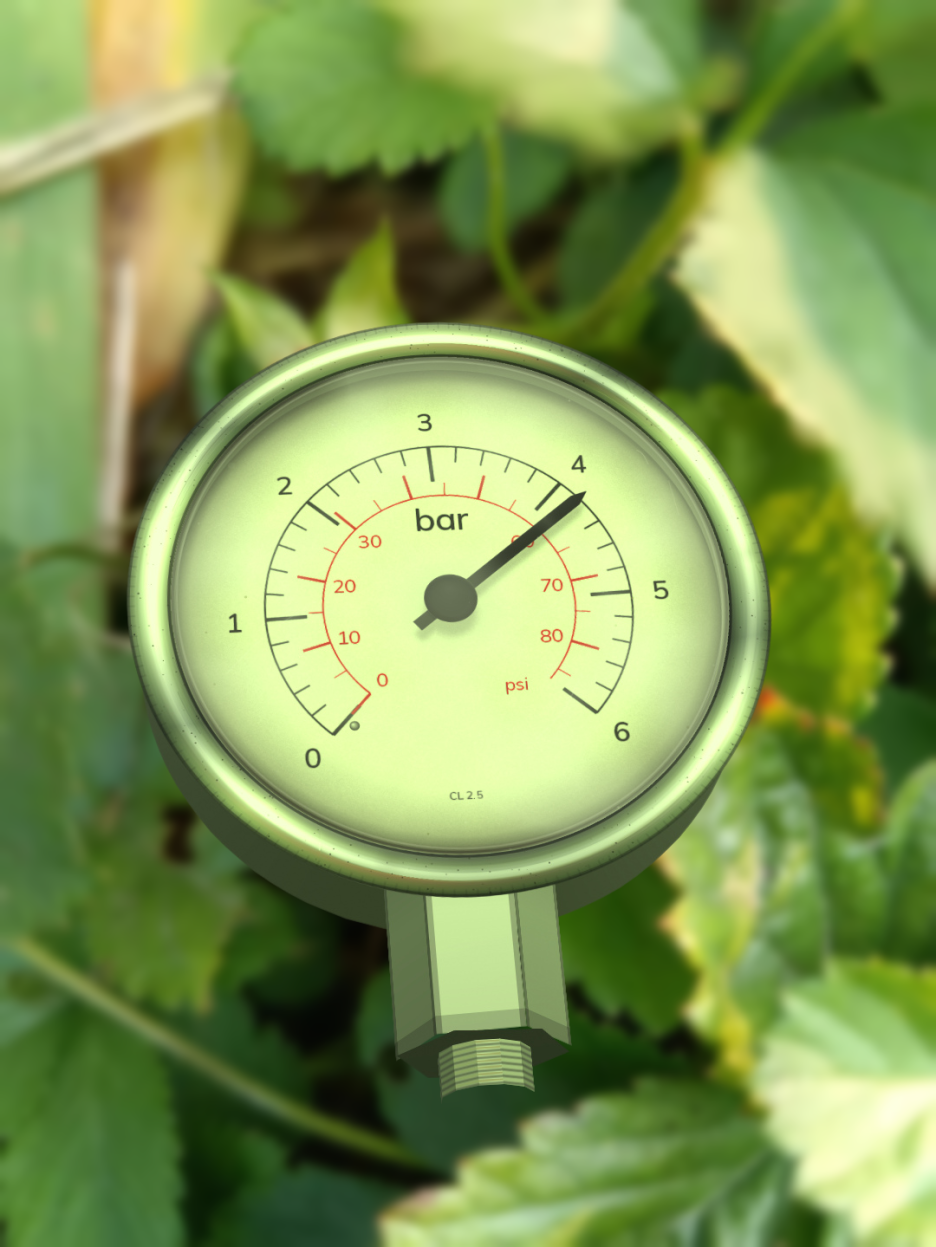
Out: value=4.2 unit=bar
